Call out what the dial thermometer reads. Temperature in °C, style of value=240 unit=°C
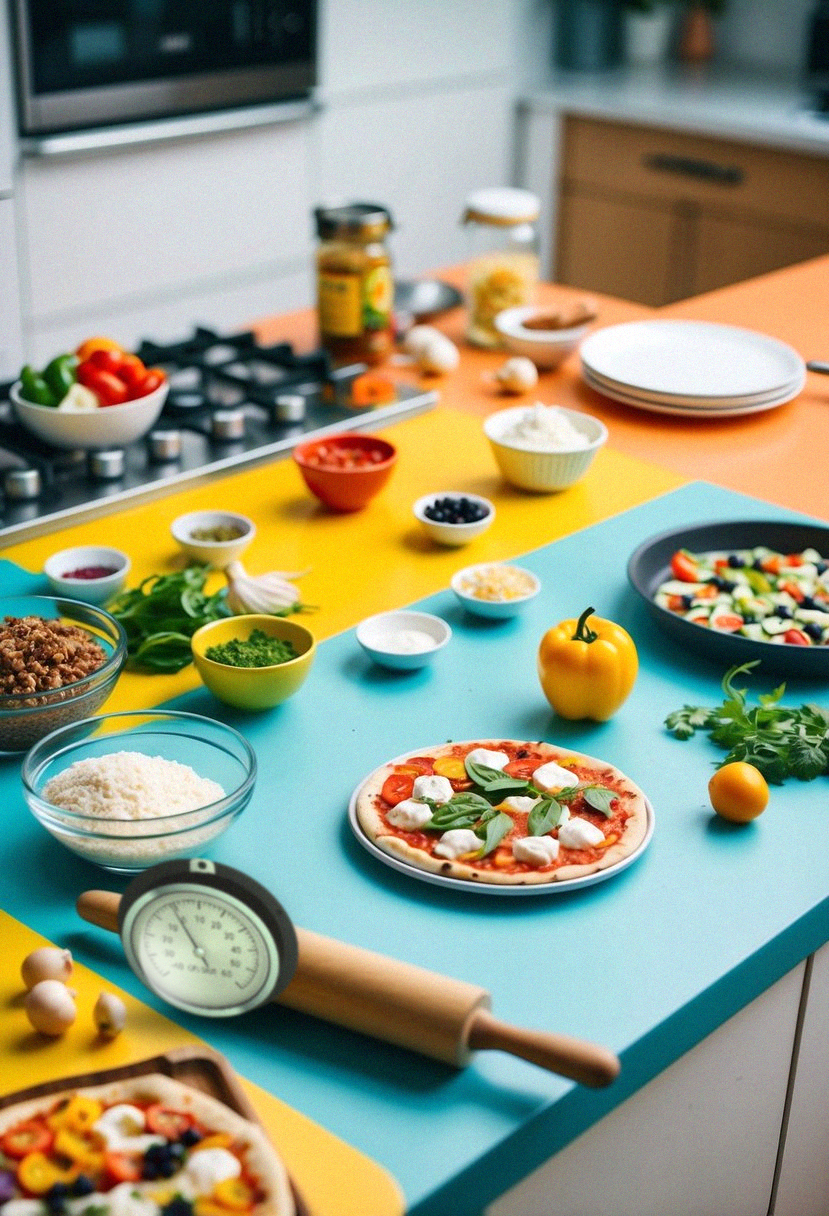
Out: value=0 unit=°C
